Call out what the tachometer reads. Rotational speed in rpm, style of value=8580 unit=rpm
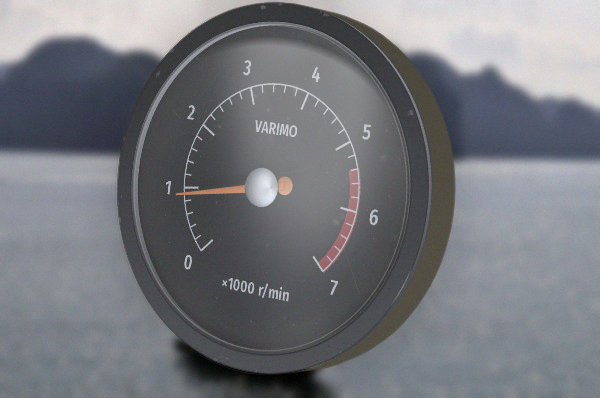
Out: value=900 unit=rpm
